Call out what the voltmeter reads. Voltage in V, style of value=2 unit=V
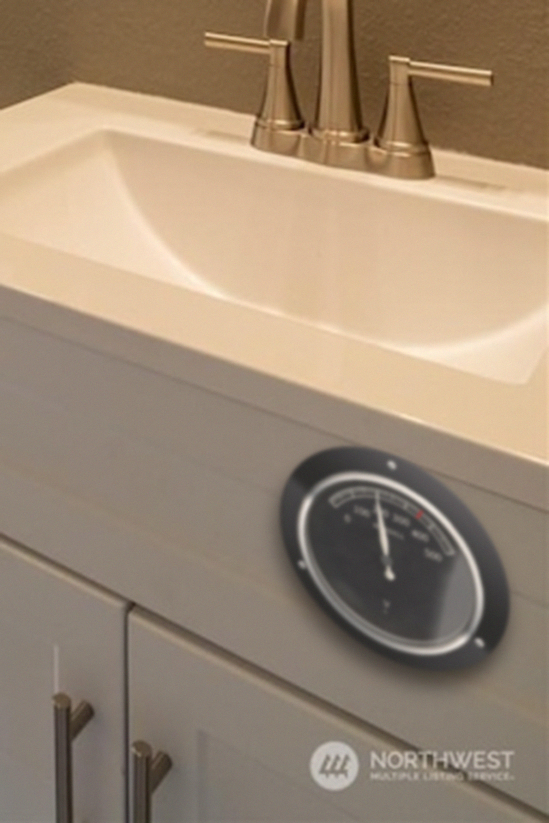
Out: value=200 unit=V
